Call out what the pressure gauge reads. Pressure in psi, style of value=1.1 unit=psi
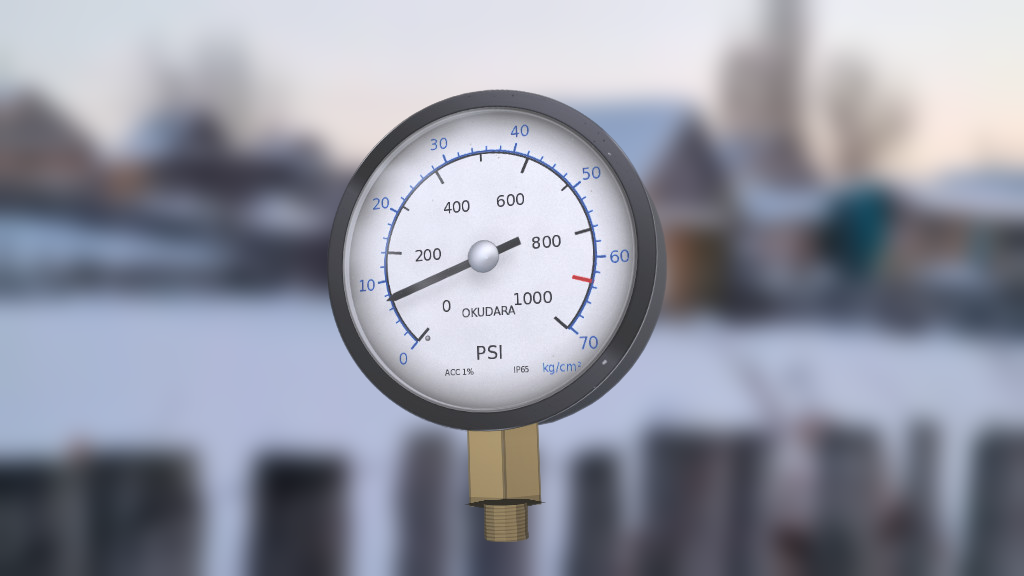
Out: value=100 unit=psi
